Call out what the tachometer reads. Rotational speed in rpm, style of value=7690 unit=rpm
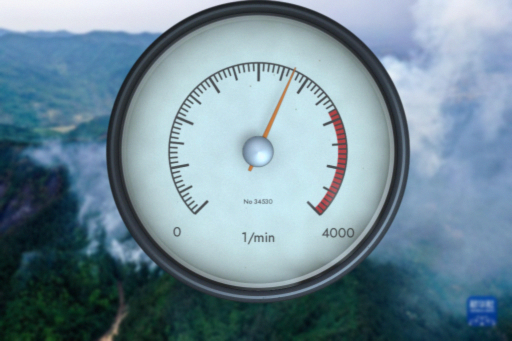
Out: value=2350 unit=rpm
